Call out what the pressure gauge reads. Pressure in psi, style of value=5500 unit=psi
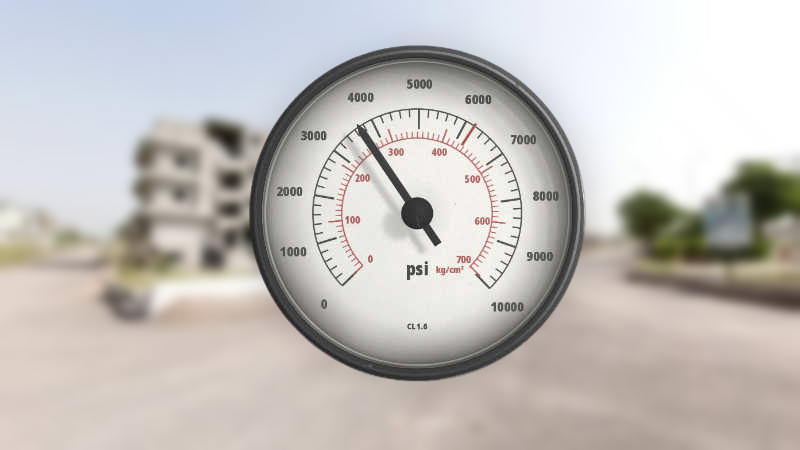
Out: value=3700 unit=psi
